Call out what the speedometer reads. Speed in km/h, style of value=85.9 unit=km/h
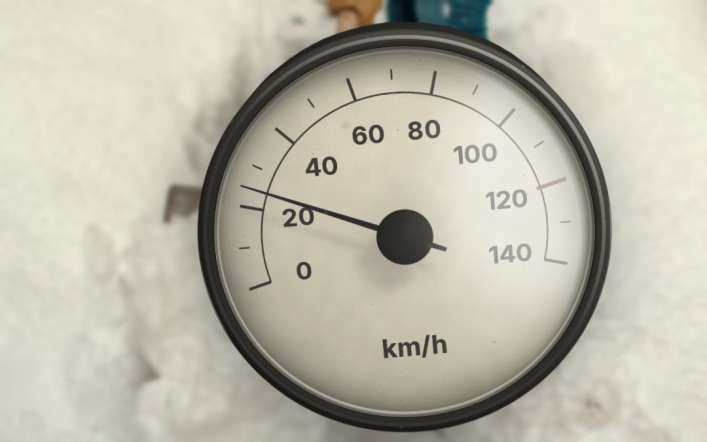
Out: value=25 unit=km/h
